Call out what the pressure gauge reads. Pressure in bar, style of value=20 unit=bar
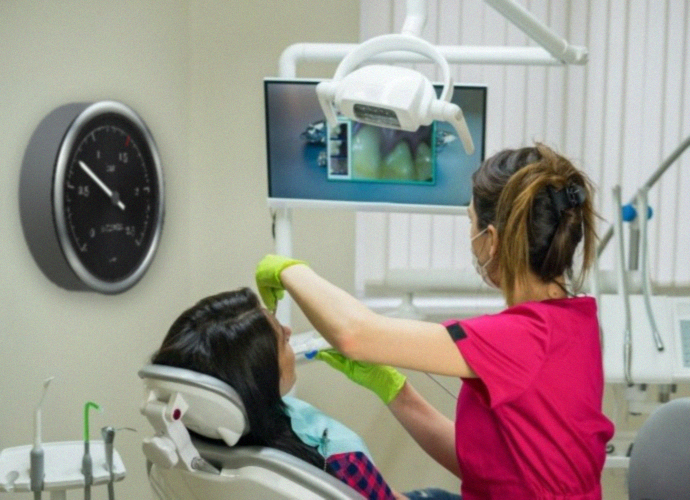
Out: value=0.7 unit=bar
